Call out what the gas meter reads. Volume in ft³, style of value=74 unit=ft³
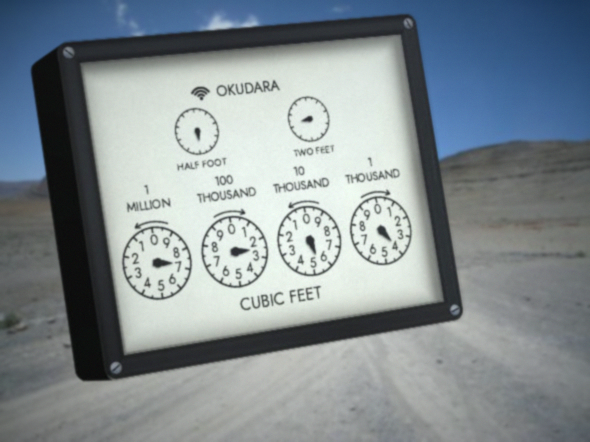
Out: value=725400 unit=ft³
